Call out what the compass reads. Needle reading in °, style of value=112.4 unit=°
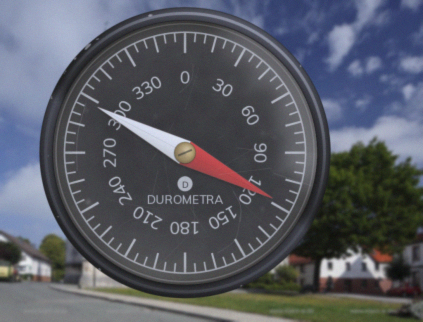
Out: value=117.5 unit=°
